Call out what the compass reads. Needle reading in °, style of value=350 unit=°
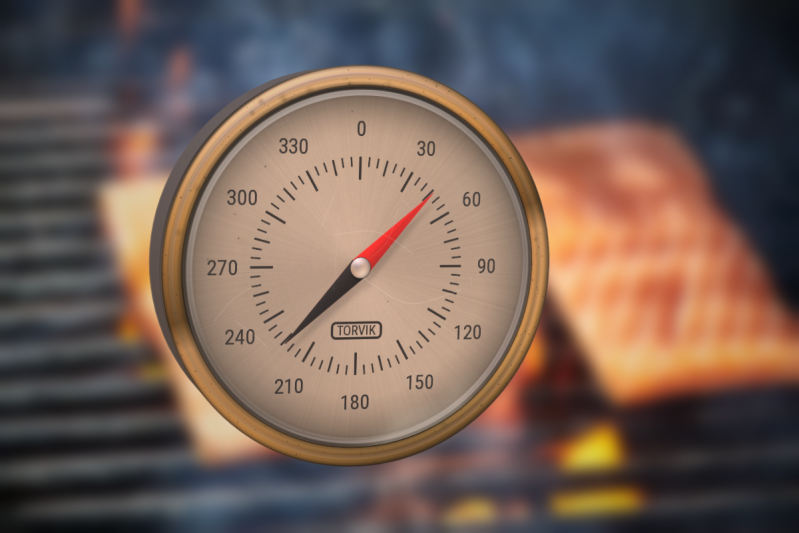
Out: value=45 unit=°
